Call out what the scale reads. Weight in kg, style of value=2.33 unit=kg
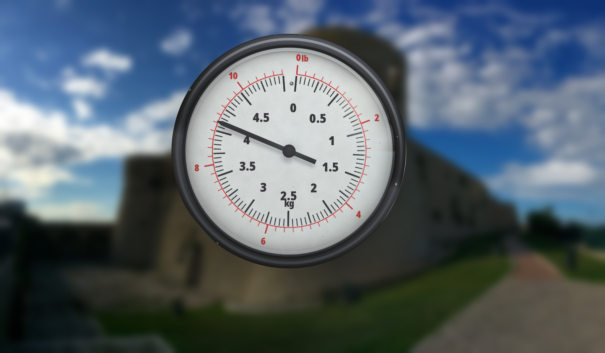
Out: value=4.1 unit=kg
